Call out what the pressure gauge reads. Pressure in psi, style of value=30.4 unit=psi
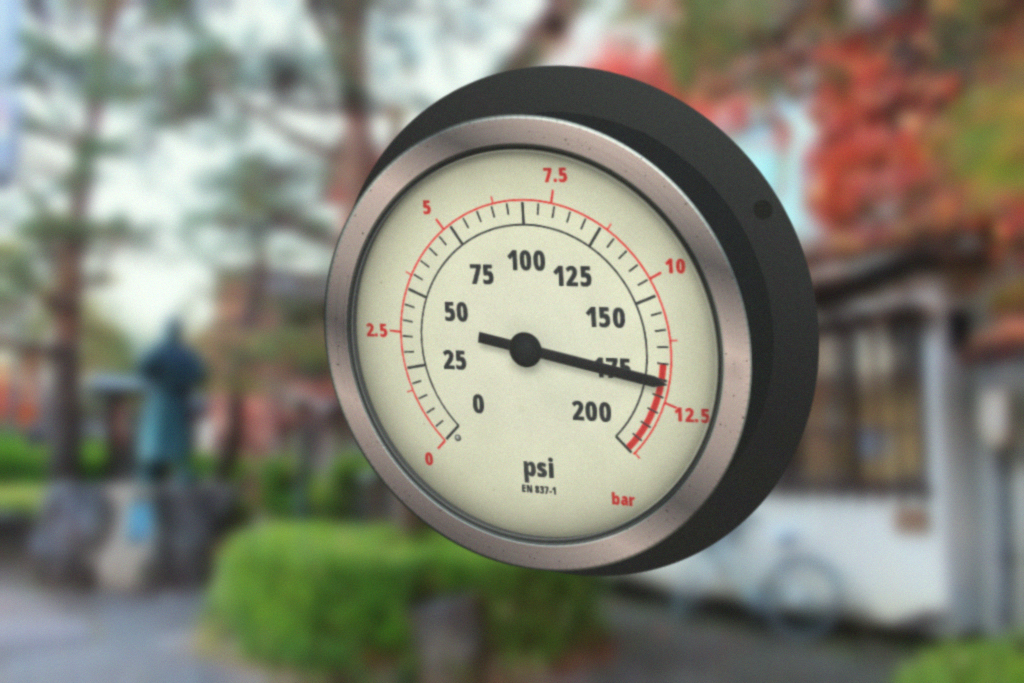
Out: value=175 unit=psi
